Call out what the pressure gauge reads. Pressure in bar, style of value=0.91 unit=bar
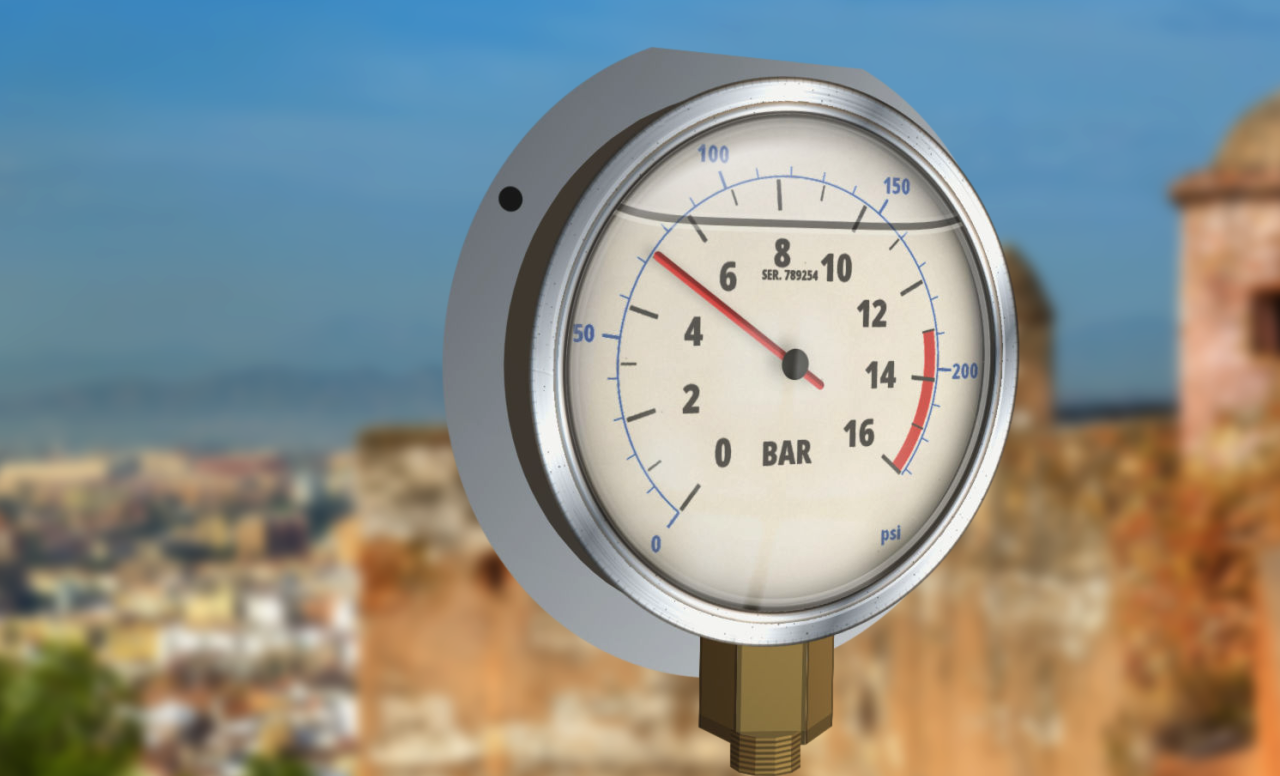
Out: value=5 unit=bar
